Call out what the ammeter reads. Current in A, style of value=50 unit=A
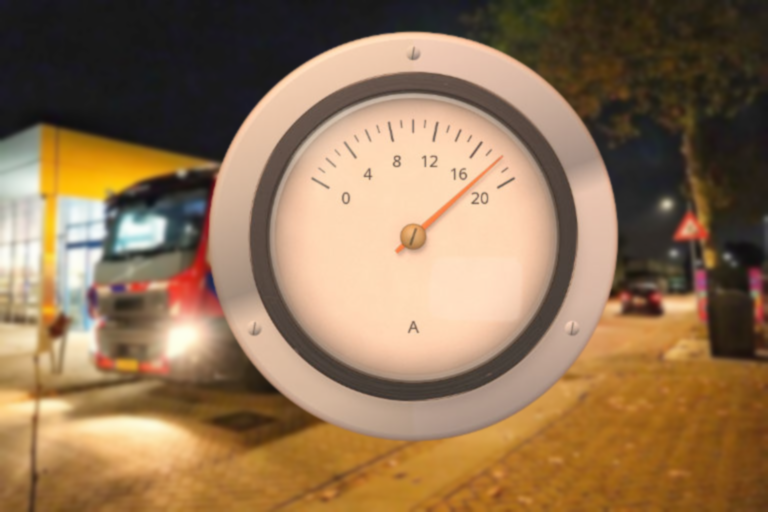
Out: value=18 unit=A
